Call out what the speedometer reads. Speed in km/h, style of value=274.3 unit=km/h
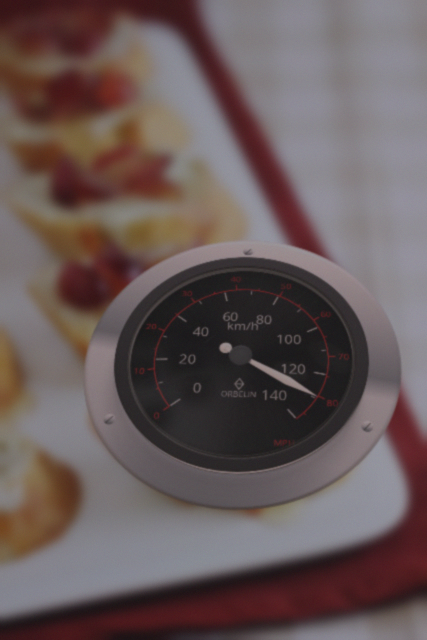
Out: value=130 unit=km/h
